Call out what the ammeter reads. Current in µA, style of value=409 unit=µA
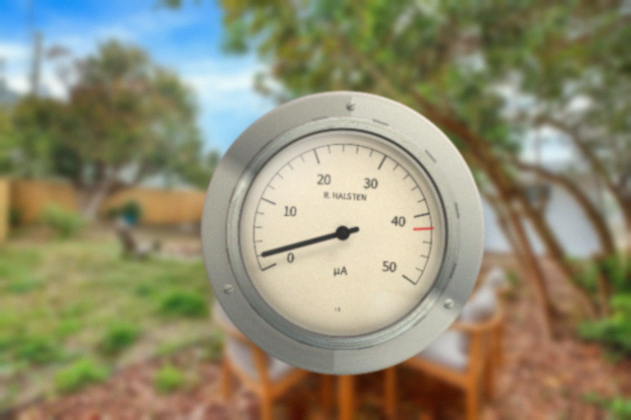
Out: value=2 unit=µA
